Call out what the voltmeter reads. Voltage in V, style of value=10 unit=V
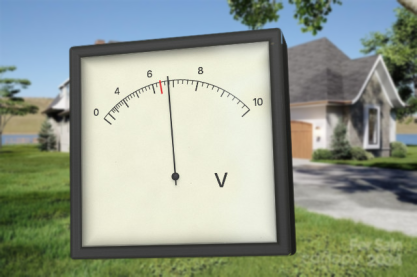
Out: value=6.8 unit=V
